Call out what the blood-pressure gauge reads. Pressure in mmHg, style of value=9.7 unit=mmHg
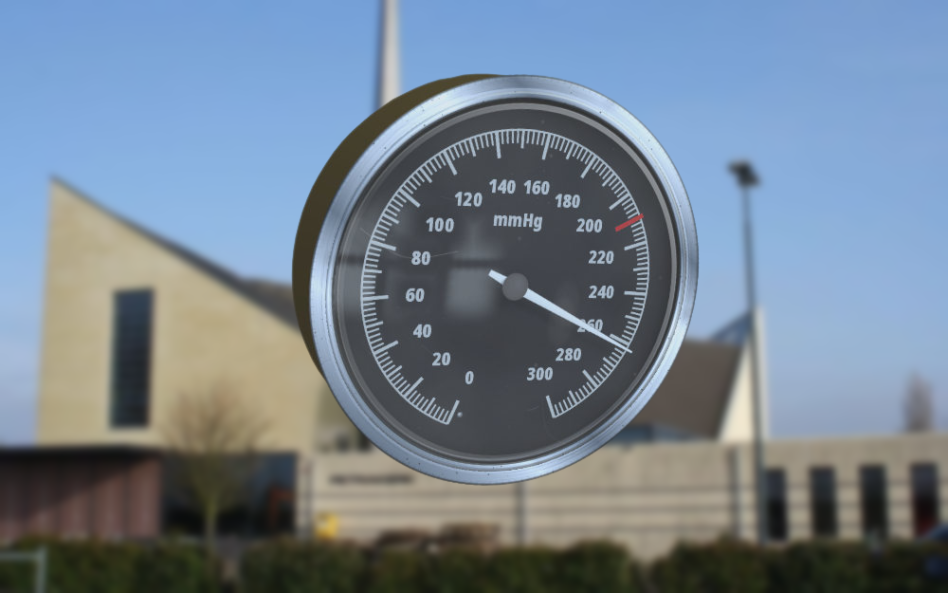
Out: value=262 unit=mmHg
